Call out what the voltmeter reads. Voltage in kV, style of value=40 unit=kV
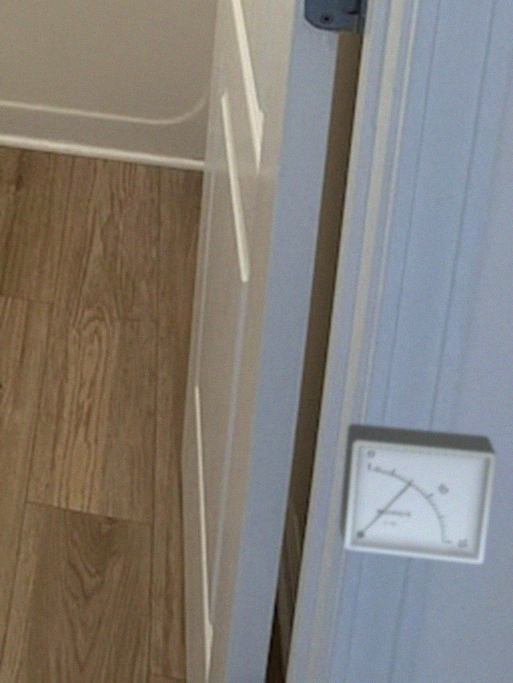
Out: value=7.5 unit=kV
